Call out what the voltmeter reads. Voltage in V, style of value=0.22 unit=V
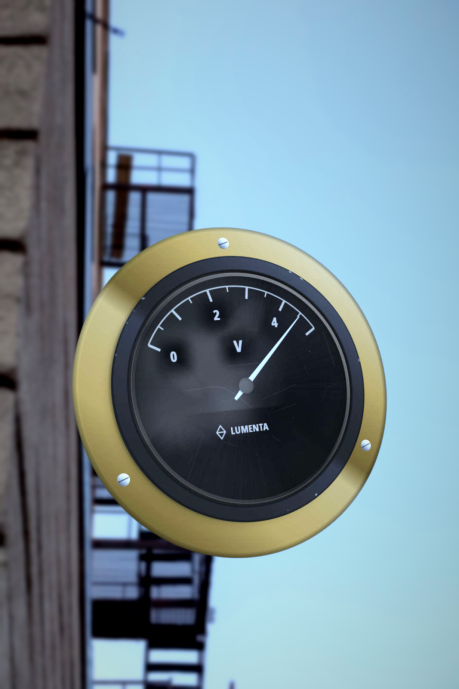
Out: value=4.5 unit=V
